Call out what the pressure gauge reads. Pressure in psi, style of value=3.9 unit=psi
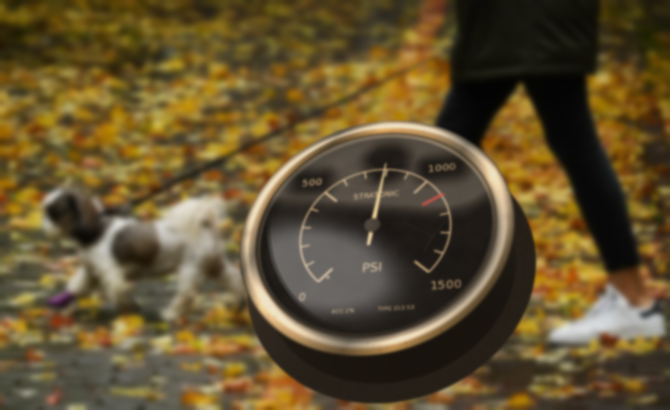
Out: value=800 unit=psi
